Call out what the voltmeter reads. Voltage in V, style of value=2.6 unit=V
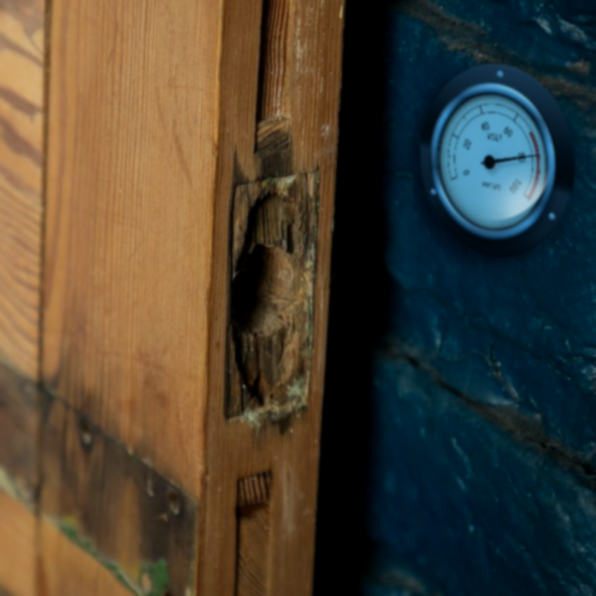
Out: value=80 unit=V
